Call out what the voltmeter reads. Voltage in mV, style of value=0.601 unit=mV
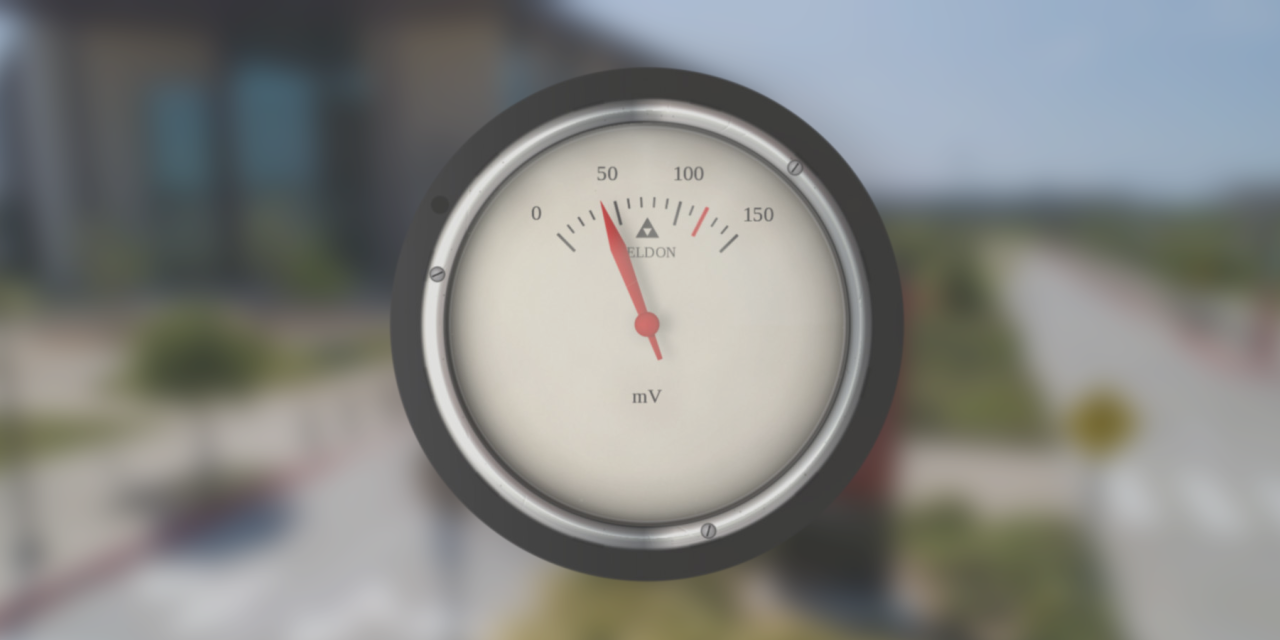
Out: value=40 unit=mV
